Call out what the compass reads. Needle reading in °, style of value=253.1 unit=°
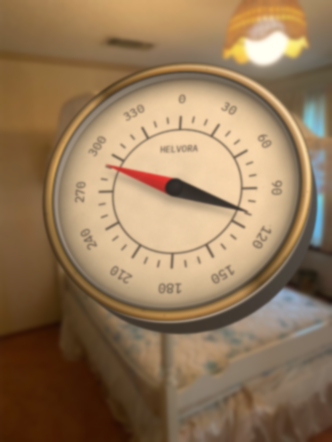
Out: value=290 unit=°
